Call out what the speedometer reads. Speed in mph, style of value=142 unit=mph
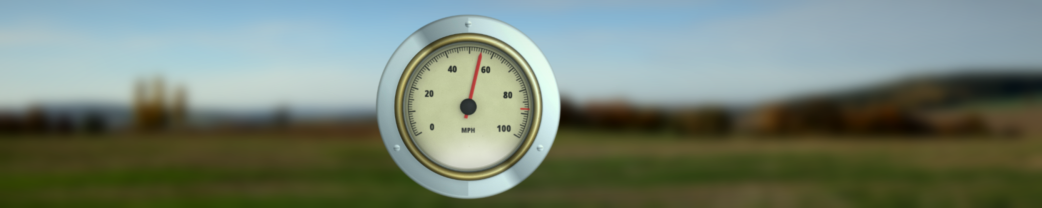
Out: value=55 unit=mph
